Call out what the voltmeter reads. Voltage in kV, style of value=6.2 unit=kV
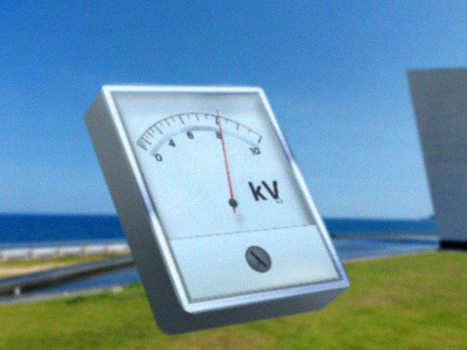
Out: value=8 unit=kV
